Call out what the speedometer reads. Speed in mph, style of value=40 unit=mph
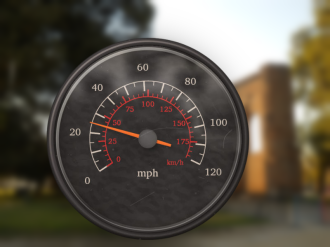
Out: value=25 unit=mph
